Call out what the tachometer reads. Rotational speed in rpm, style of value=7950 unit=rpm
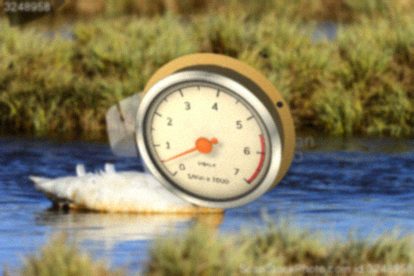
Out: value=500 unit=rpm
